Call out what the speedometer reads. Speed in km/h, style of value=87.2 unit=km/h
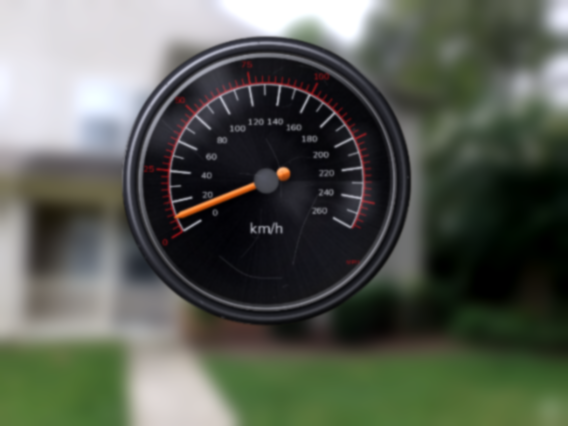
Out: value=10 unit=km/h
